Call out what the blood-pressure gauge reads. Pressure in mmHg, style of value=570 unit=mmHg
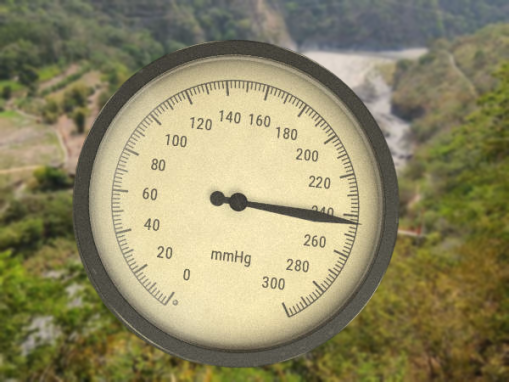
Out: value=244 unit=mmHg
